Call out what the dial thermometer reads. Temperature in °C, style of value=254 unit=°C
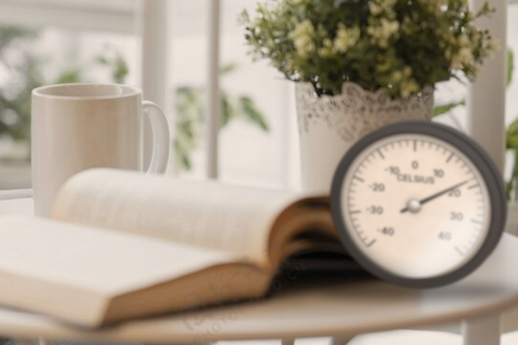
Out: value=18 unit=°C
